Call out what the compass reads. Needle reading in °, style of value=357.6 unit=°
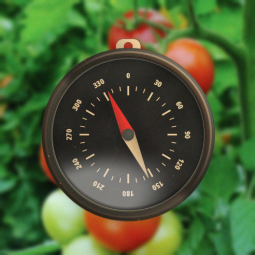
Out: value=335 unit=°
